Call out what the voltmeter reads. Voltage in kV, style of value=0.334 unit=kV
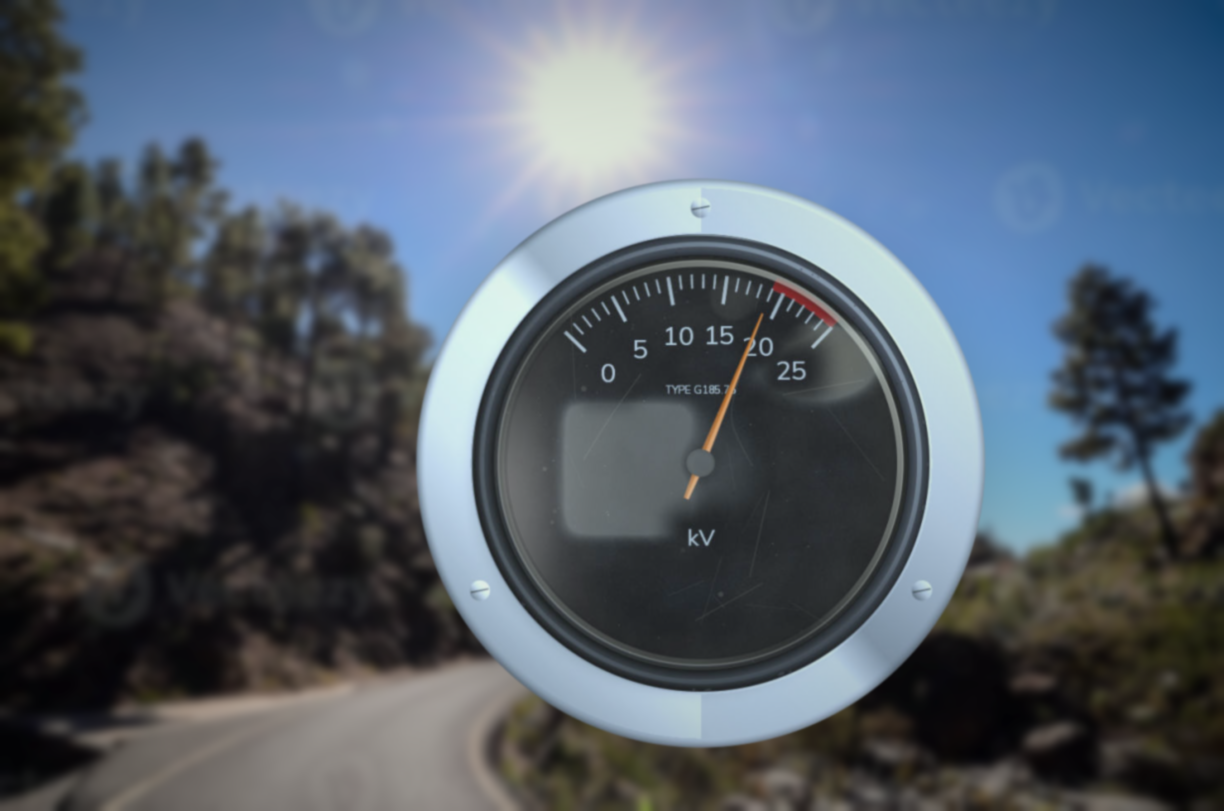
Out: value=19 unit=kV
